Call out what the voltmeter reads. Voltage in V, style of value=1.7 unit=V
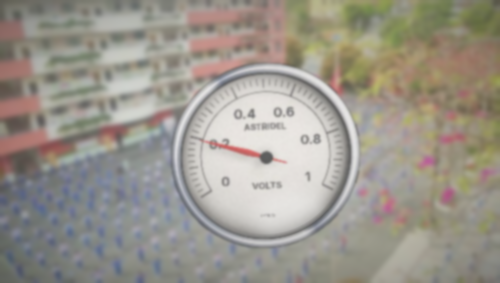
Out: value=0.2 unit=V
